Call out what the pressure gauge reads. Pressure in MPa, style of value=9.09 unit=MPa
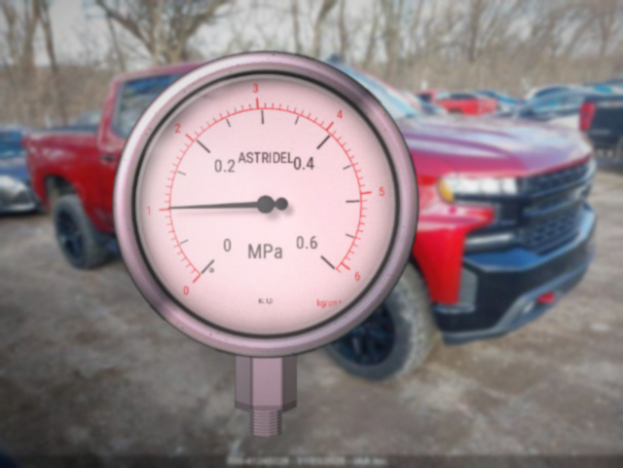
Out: value=0.1 unit=MPa
